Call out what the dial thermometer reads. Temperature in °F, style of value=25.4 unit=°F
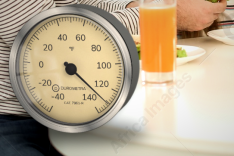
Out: value=130 unit=°F
